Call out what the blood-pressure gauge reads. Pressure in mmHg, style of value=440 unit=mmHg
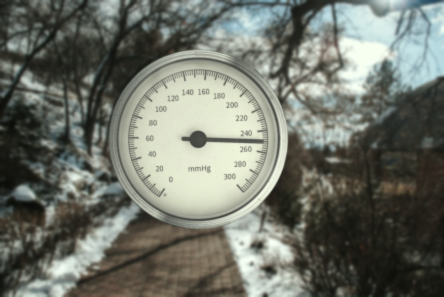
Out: value=250 unit=mmHg
